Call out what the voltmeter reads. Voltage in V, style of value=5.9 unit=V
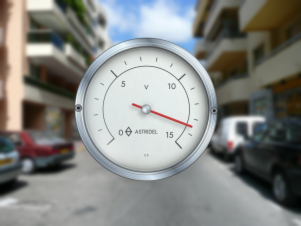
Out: value=13.5 unit=V
